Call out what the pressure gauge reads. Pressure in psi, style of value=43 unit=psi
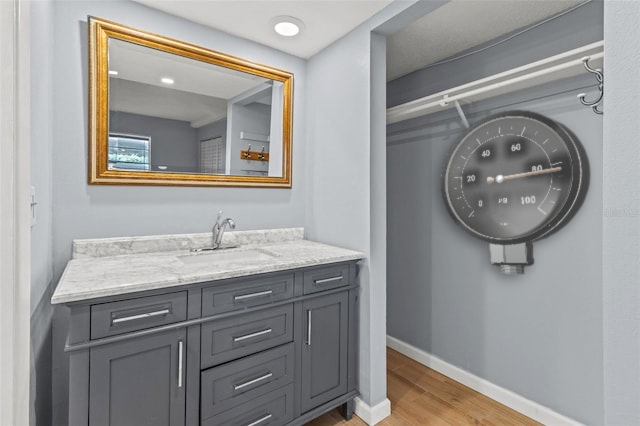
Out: value=82.5 unit=psi
